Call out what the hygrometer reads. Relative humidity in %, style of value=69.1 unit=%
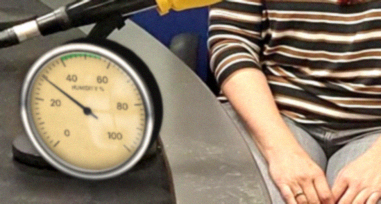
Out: value=30 unit=%
